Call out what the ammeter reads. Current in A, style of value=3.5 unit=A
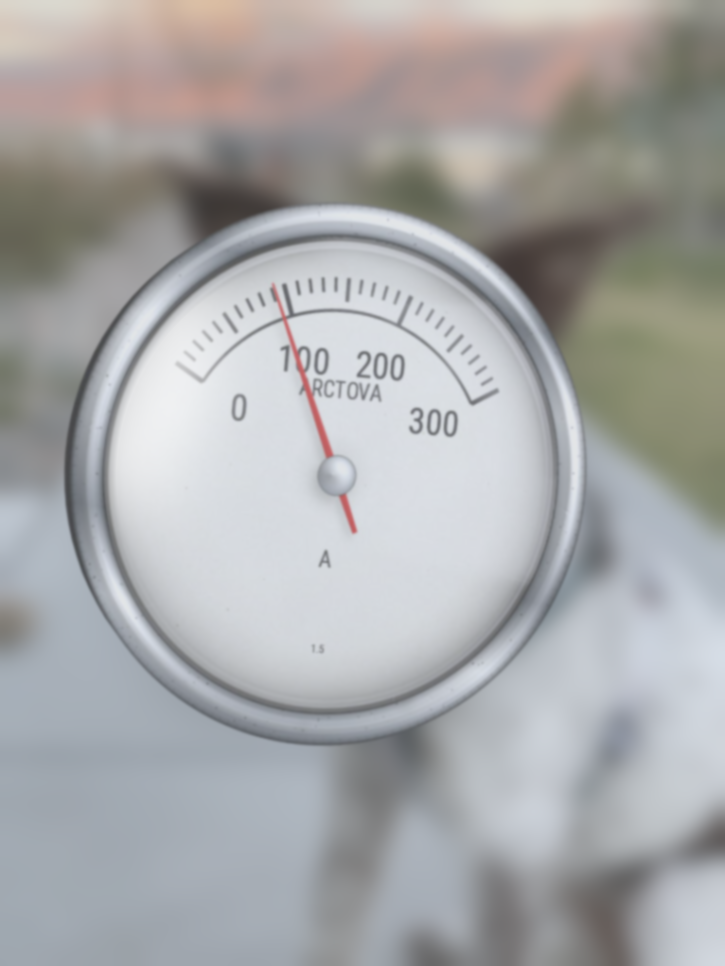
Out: value=90 unit=A
